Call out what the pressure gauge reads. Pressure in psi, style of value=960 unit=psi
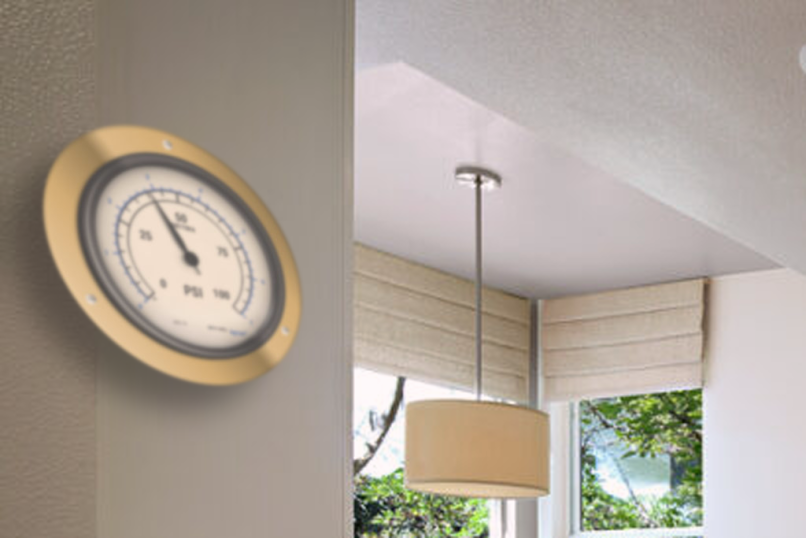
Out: value=40 unit=psi
